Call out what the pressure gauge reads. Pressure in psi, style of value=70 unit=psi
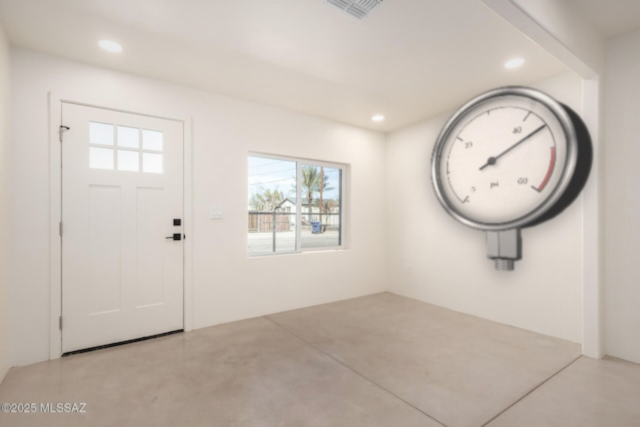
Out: value=45 unit=psi
